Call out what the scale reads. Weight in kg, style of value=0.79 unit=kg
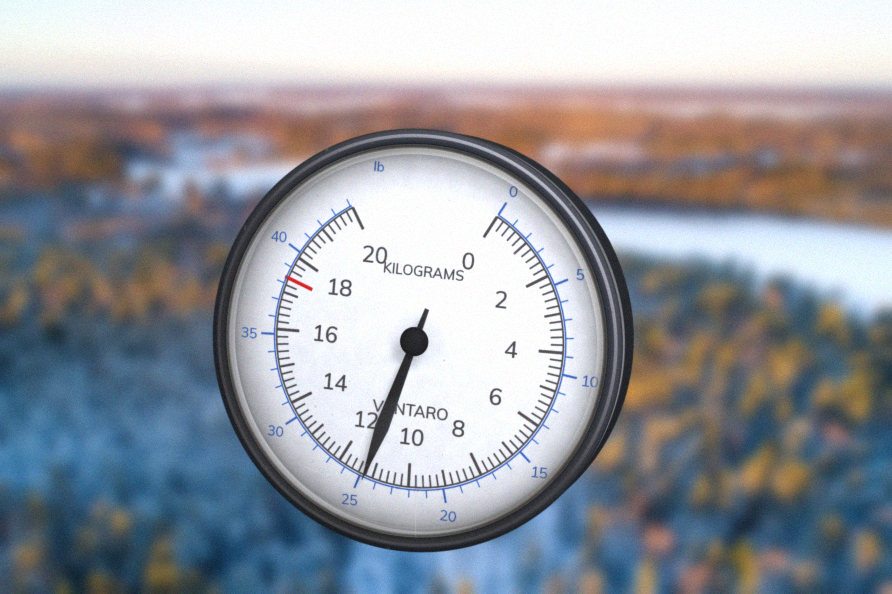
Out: value=11.2 unit=kg
